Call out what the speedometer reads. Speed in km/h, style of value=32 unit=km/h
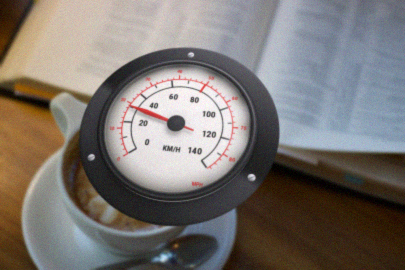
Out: value=30 unit=km/h
